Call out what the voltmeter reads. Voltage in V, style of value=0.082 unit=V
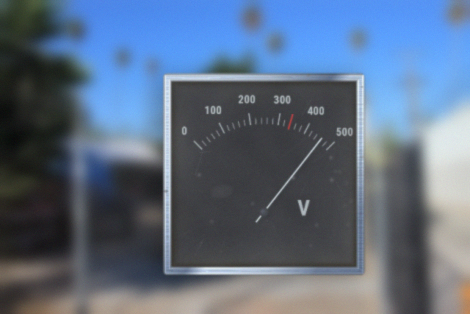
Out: value=460 unit=V
